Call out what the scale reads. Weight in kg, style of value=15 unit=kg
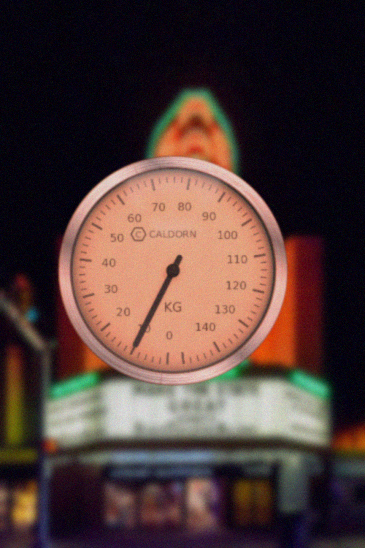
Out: value=10 unit=kg
